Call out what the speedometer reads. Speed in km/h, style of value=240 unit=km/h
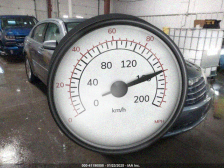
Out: value=160 unit=km/h
